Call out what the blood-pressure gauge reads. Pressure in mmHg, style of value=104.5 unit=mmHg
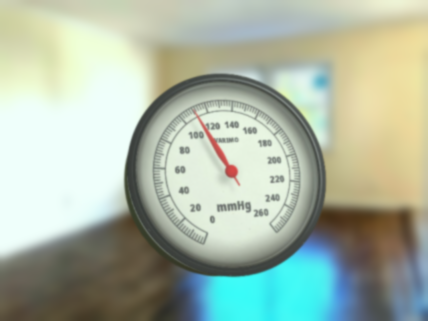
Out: value=110 unit=mmHg
